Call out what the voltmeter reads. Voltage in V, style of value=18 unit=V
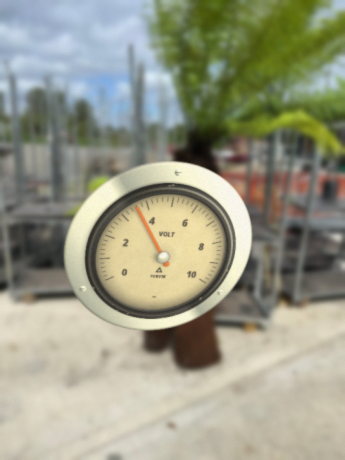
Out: value=3.6 unit=V
